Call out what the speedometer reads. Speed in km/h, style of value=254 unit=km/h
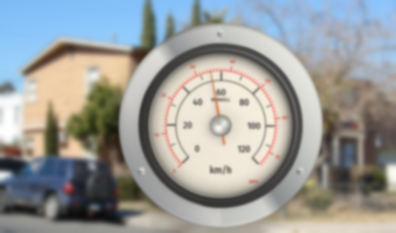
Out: value=55 unit=km/h
